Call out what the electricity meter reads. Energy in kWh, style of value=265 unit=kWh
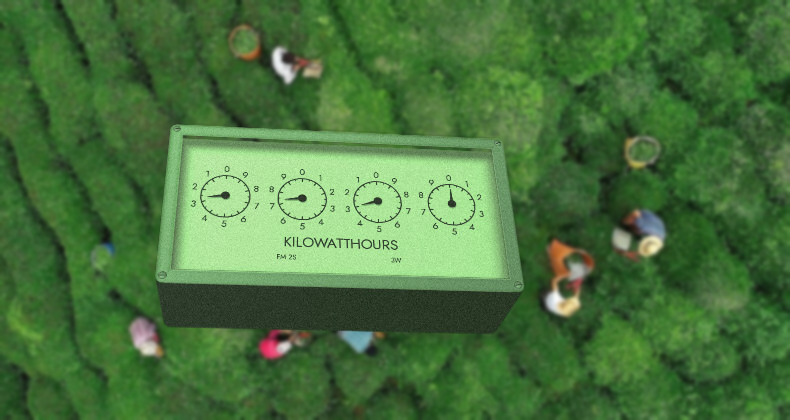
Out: value=2730 unit=kWh
